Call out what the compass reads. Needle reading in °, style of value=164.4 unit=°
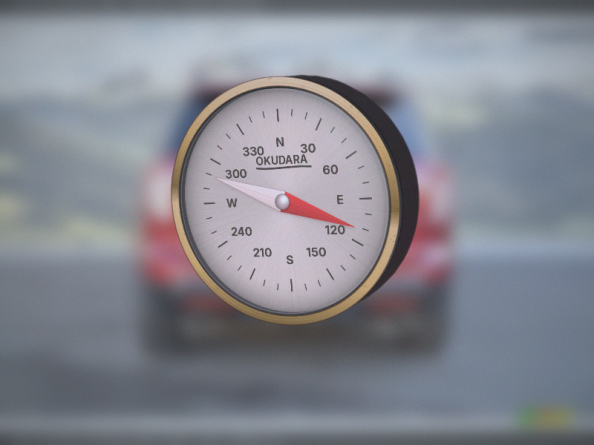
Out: value=110 unit=°
